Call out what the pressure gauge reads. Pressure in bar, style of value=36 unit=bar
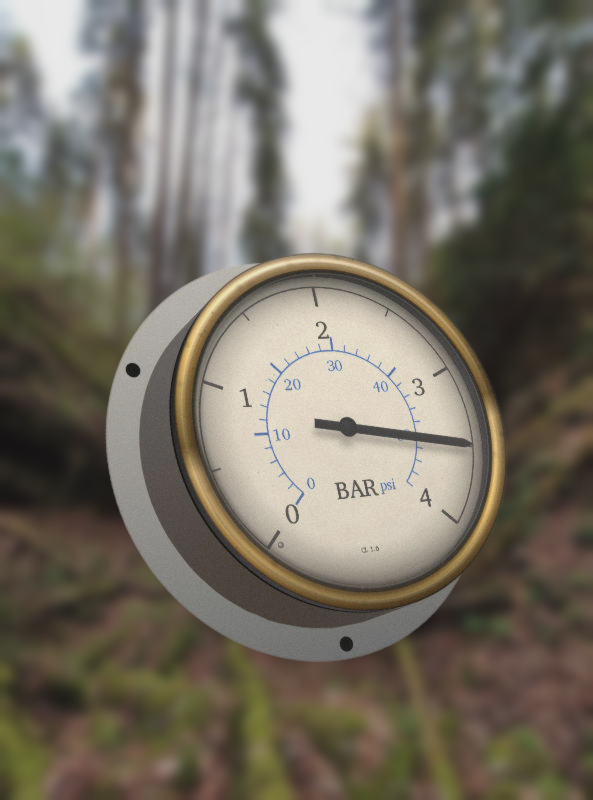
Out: value=3.5 unit=bar
